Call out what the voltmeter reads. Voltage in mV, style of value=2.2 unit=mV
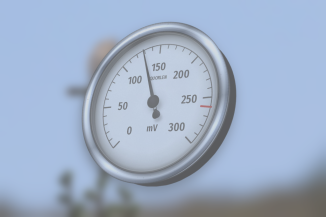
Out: value=130 unit=mV
